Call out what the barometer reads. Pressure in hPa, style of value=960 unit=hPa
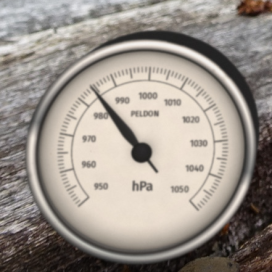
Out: value=985 unit=hPa
